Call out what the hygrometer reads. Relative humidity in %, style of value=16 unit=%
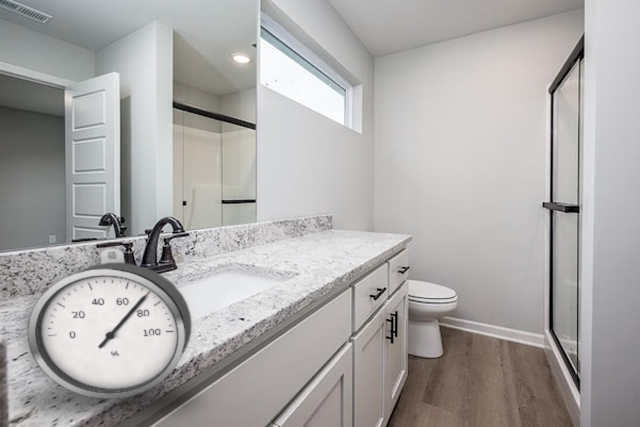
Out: value=72 unit=%
